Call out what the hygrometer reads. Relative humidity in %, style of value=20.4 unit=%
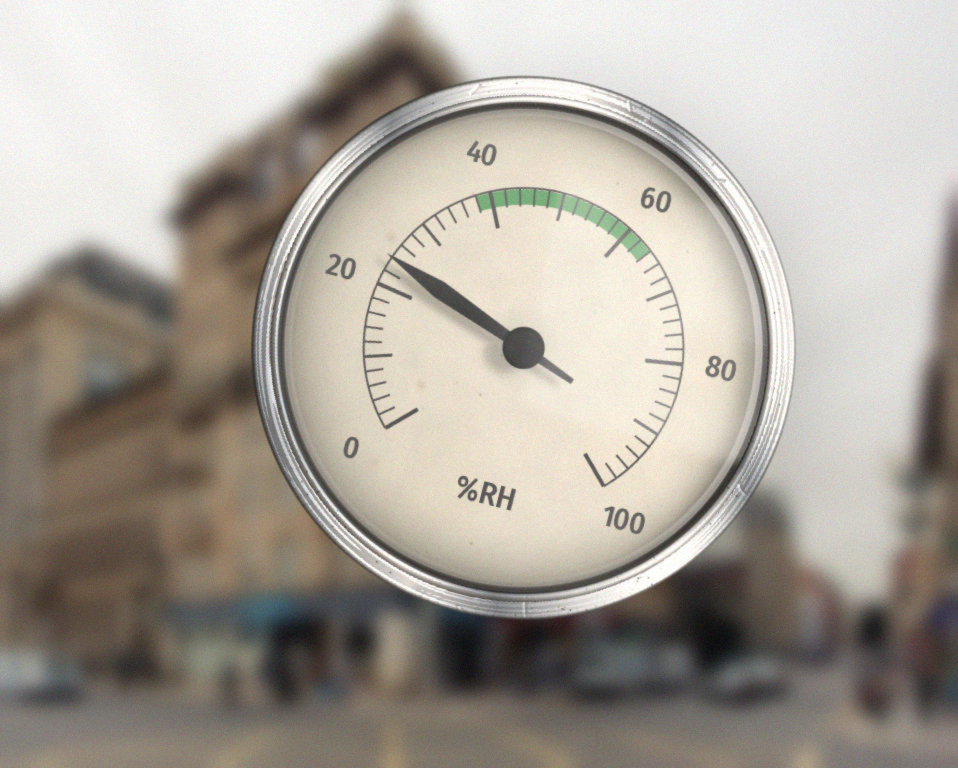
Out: value=24 unit=%
